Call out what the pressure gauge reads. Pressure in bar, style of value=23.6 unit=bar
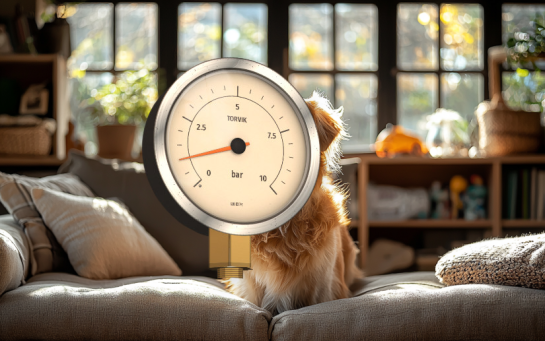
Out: value=1 unit=bar
